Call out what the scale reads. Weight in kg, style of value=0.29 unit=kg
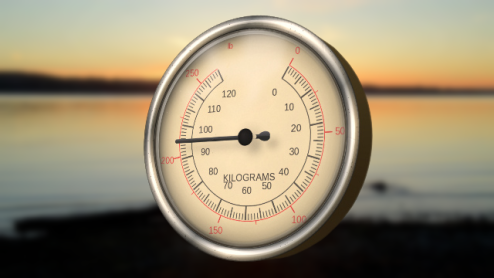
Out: value=95 unit=kg
